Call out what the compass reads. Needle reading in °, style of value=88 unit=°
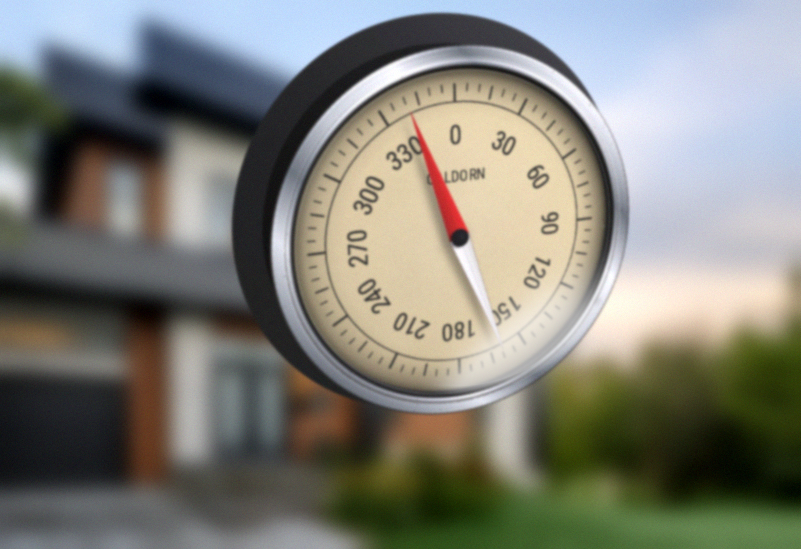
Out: value=340 unit=°
